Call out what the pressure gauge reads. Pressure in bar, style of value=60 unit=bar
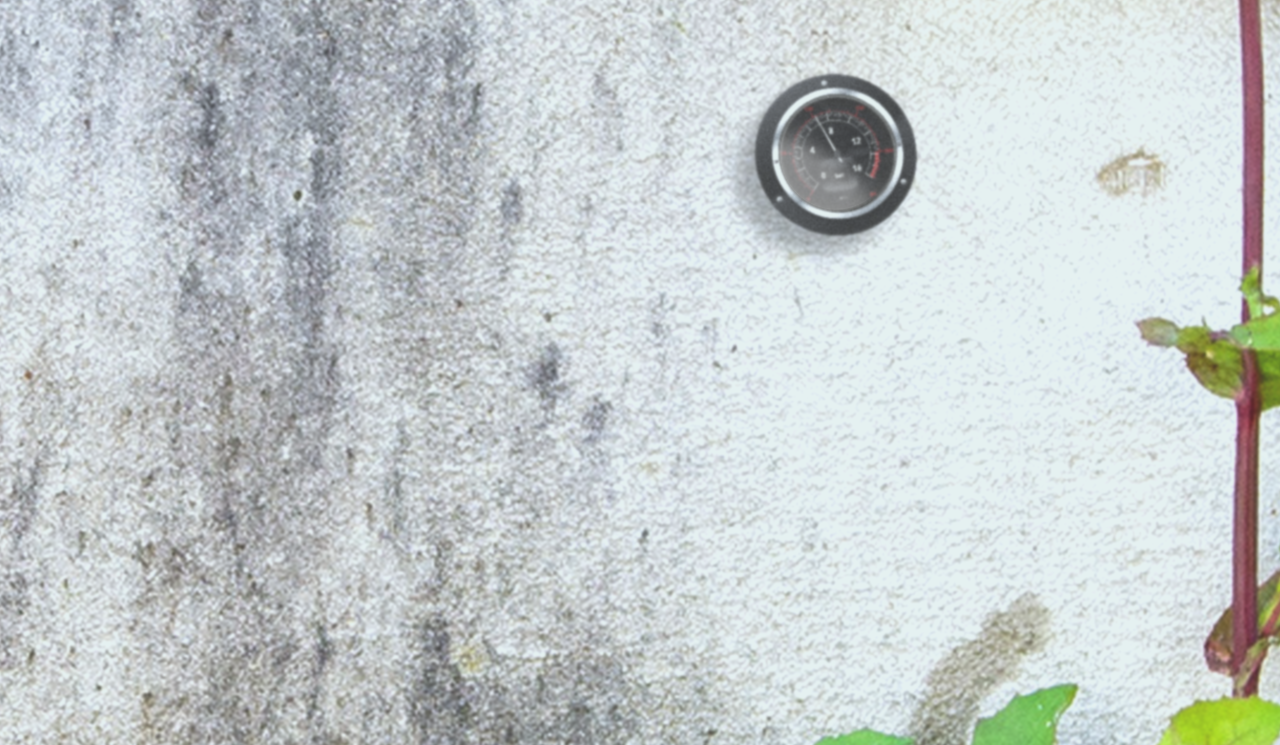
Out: value=7 unit=bar
